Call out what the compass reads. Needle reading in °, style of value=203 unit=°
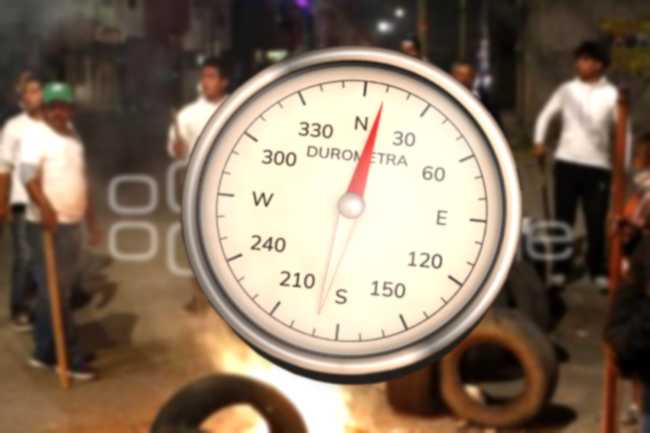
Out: value=10 unit=°
